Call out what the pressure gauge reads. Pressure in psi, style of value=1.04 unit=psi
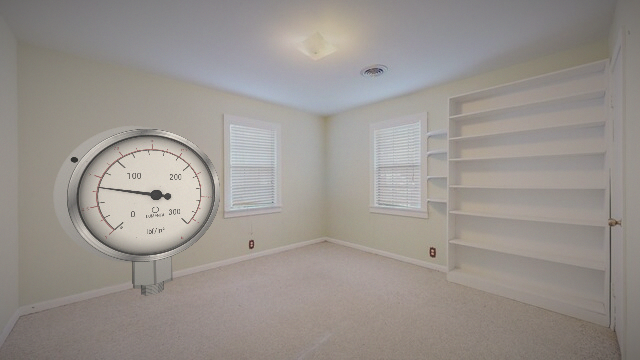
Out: value=60 unit=psi
